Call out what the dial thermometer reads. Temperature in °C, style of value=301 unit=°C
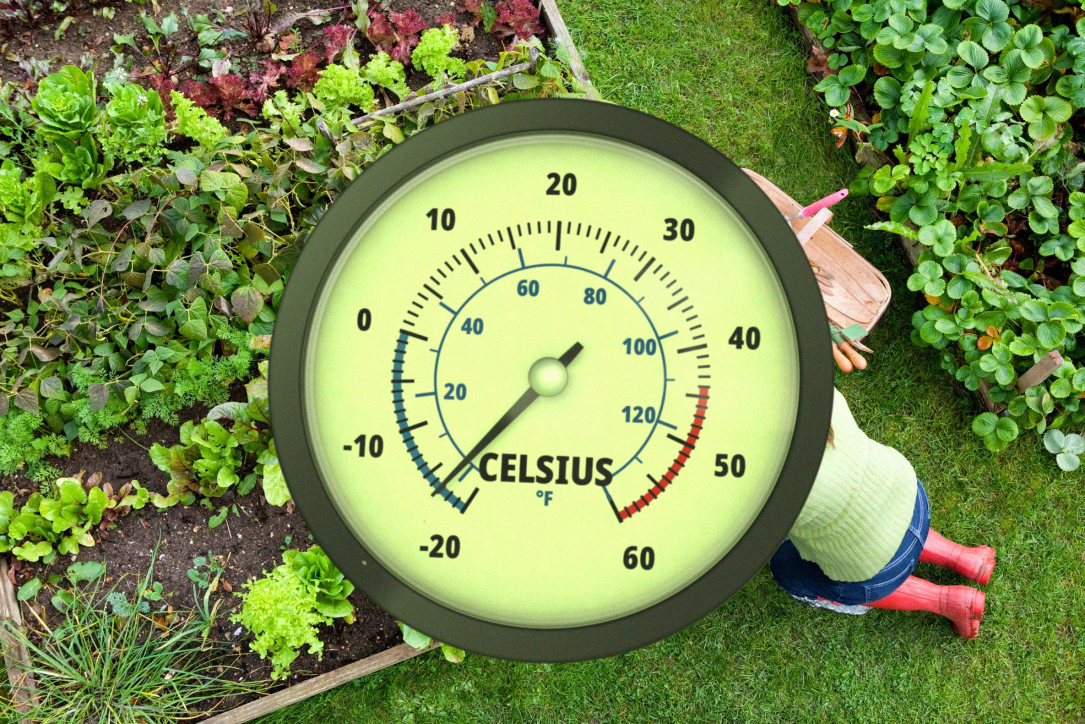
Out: value=-17 unit=°C
